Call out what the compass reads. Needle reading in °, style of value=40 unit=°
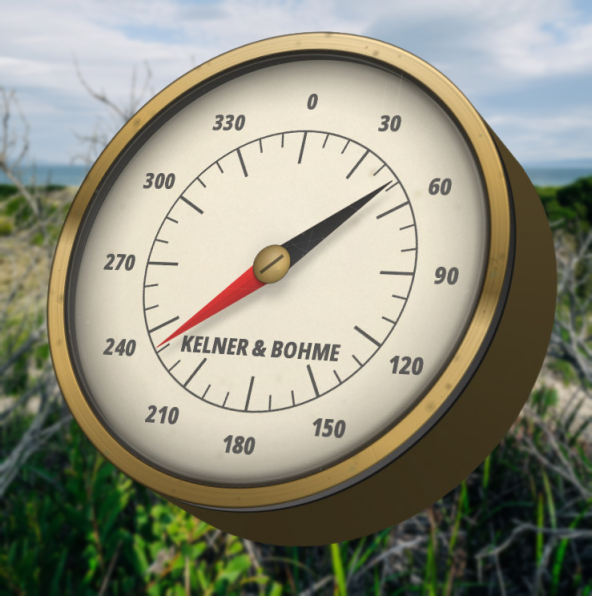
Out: value=230 unit=°
